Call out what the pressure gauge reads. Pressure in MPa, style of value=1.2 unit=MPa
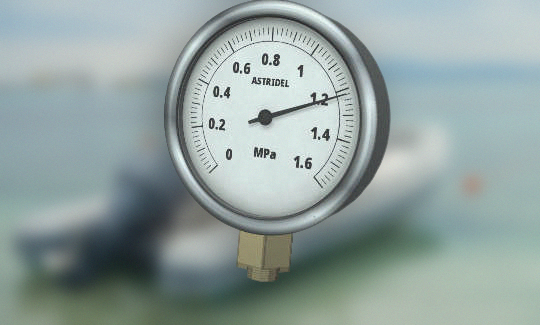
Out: value=1.22 unit=MPa
